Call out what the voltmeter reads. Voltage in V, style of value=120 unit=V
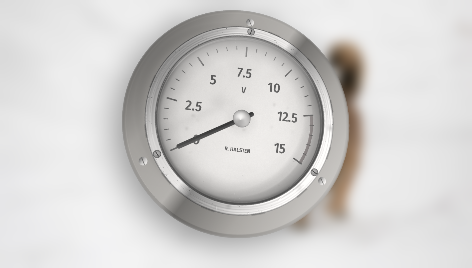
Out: value=0 unit=V
